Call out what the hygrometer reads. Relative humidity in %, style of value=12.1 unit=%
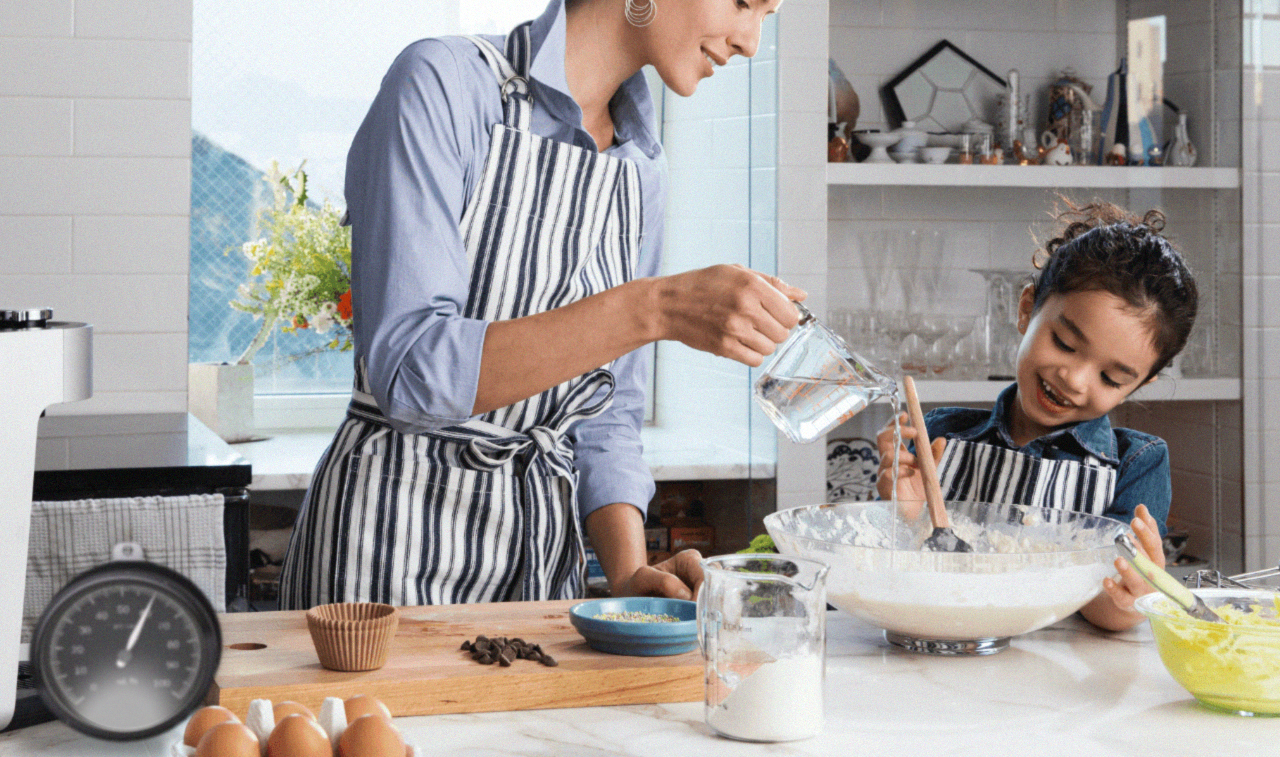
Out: value=60 unit=%
